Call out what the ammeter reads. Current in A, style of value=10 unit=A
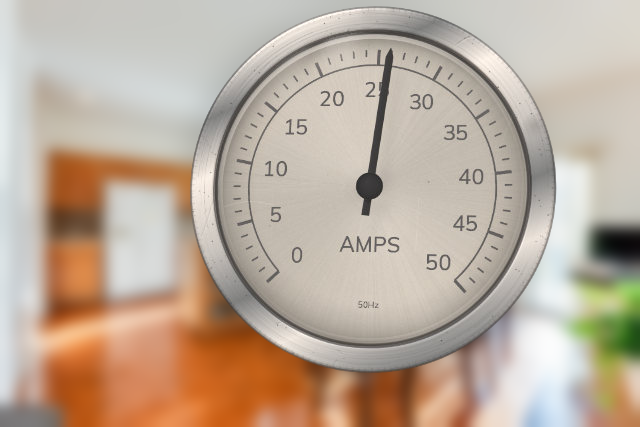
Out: value=26 unit=A
